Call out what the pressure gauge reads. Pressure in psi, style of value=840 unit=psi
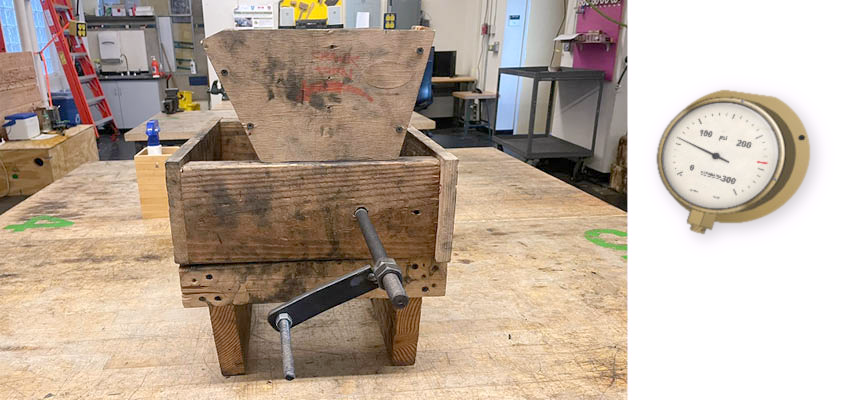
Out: value=60 unit=psi
